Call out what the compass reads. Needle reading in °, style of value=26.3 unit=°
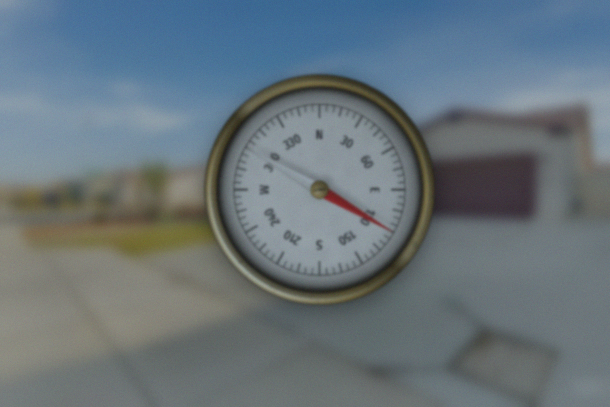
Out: value=120 unit=°
